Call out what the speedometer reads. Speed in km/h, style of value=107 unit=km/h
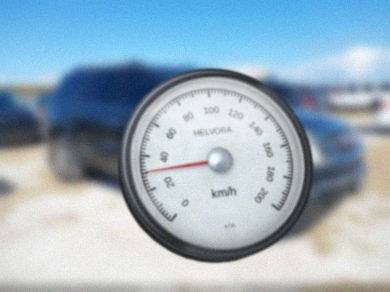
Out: value=30 unit=km/h
